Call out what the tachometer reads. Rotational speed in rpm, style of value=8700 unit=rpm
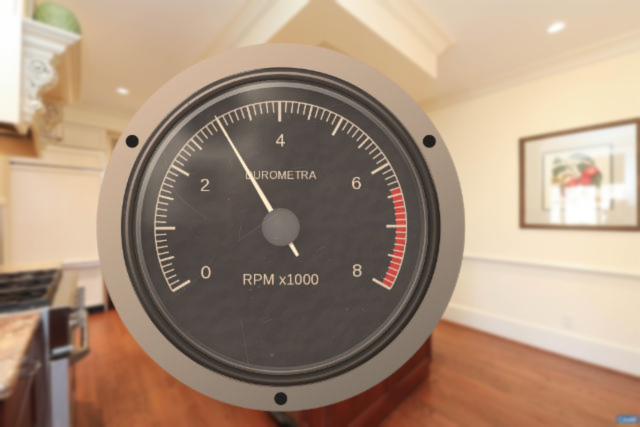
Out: value=3000 unit=rpm
